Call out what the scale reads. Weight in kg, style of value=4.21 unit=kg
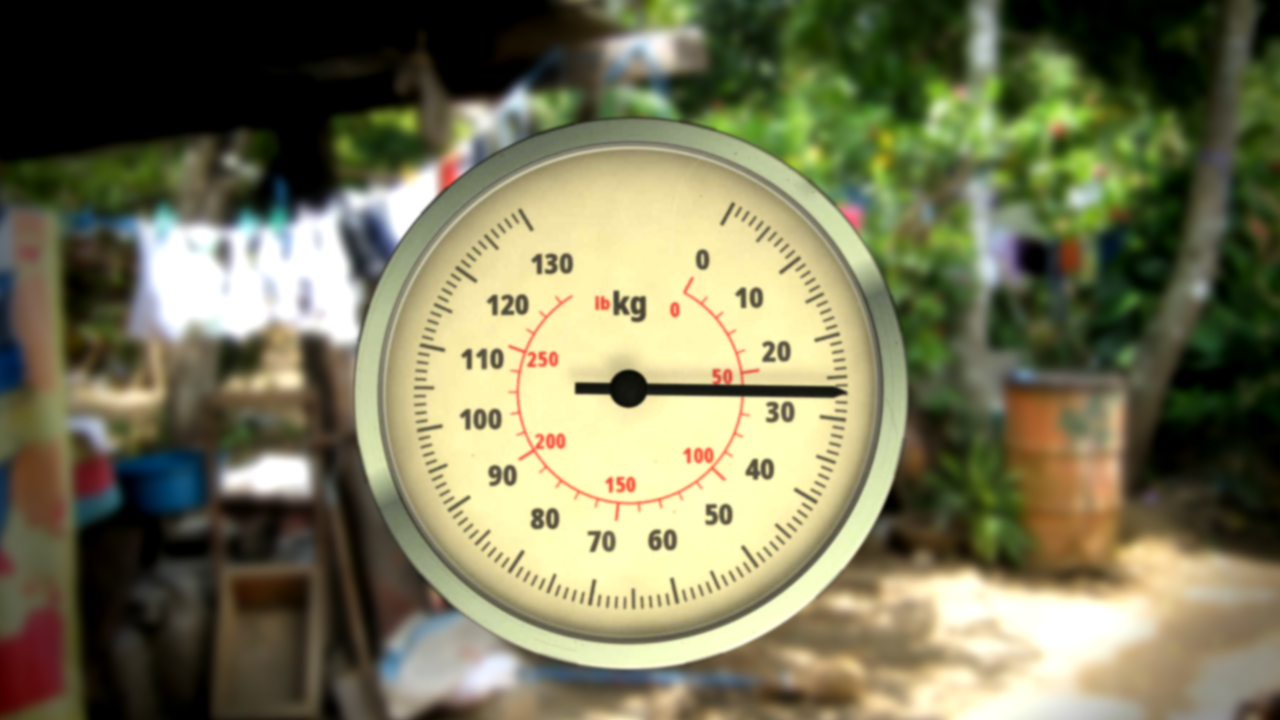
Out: value=27 unit=kg
